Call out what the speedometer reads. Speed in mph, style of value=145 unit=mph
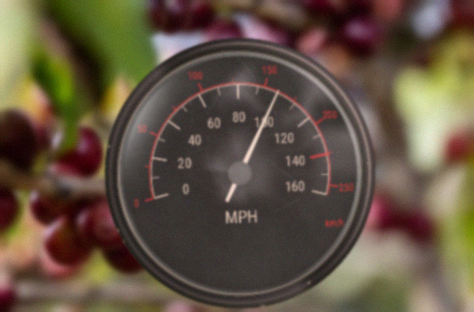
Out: value=100 unit=mph
